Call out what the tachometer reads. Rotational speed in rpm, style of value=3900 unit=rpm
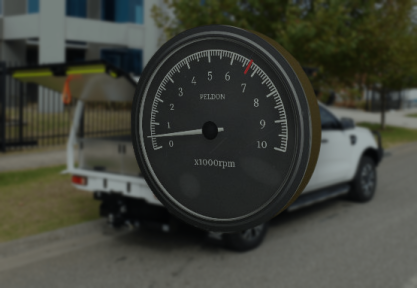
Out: value=500 unit=rpm
